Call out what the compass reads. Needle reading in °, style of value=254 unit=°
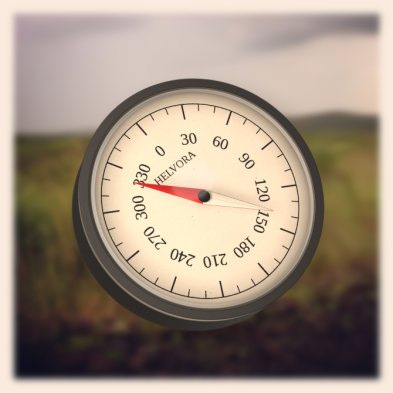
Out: value=320 unit=°
